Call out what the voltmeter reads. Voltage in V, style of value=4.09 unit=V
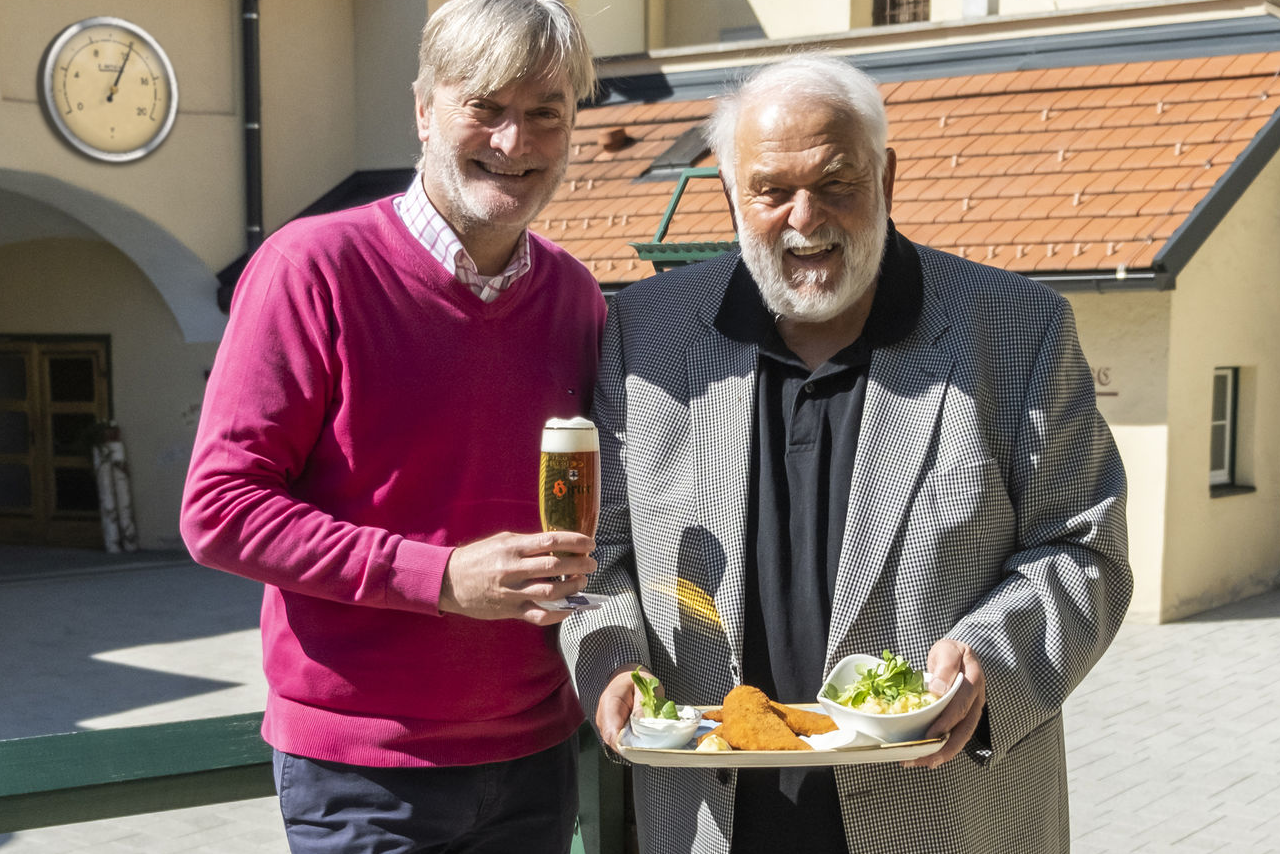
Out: value=12 unit=V
